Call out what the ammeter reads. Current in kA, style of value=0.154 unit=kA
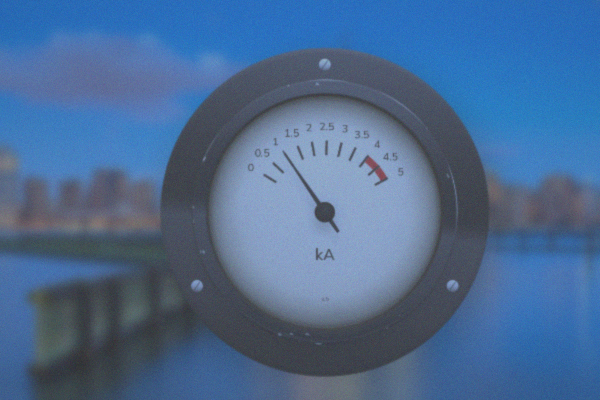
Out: value=1 unit=kA
